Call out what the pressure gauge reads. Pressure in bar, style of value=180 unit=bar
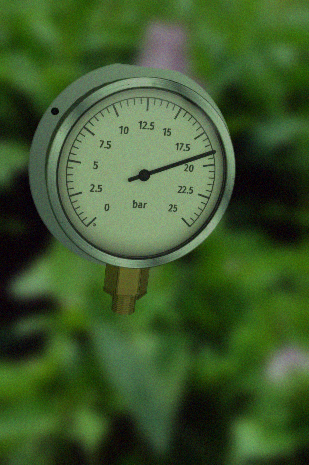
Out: value=19 unit=bar
